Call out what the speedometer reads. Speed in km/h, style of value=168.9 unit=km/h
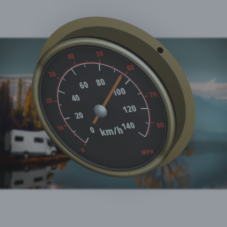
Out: value=95 unit=km/h
